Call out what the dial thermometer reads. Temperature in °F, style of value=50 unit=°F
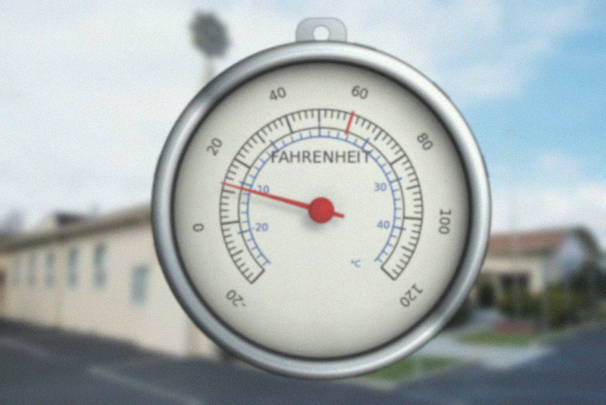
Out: value=12 unit=°F
